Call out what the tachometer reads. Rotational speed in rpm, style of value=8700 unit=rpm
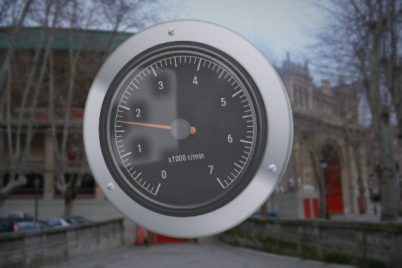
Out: value=1700 unit=rpm
